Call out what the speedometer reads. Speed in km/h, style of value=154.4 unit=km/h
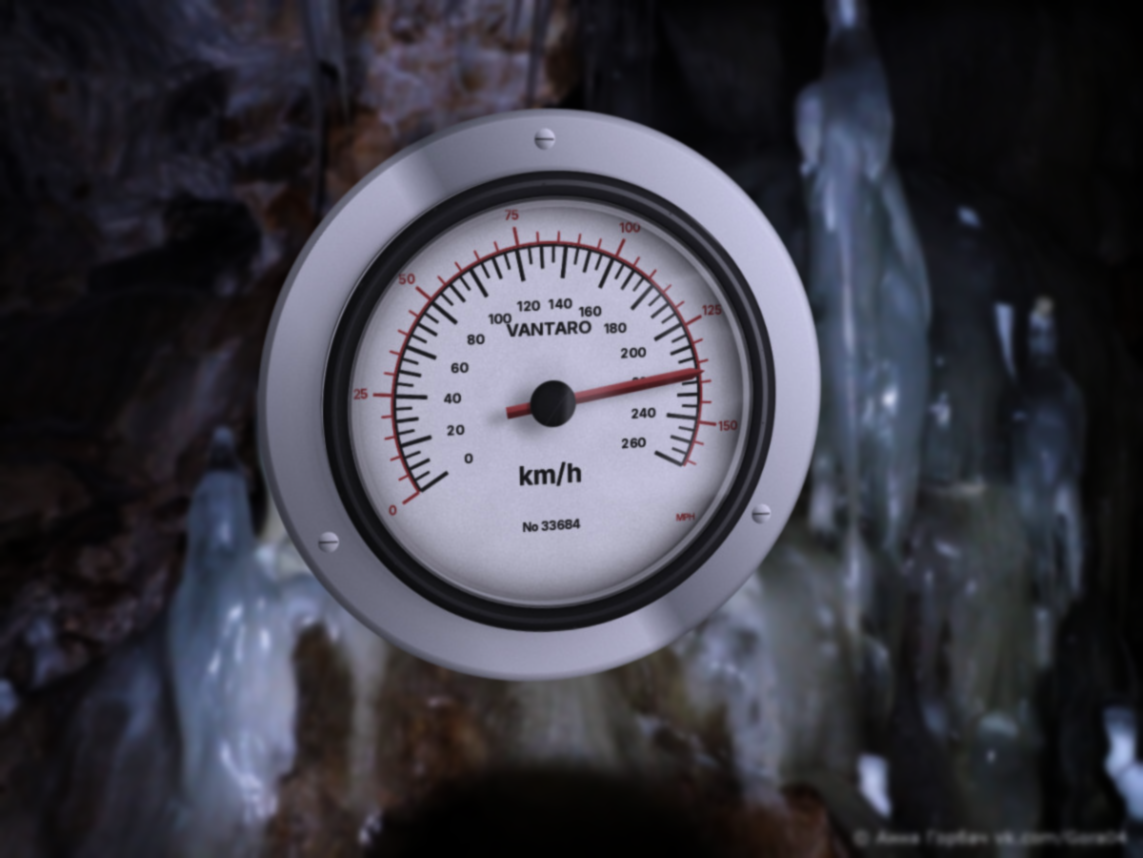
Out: value=220 unit=km/h
